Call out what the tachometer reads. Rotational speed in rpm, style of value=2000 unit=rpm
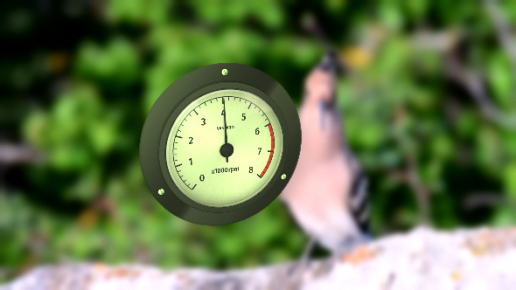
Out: value=4000 unit=rpm
